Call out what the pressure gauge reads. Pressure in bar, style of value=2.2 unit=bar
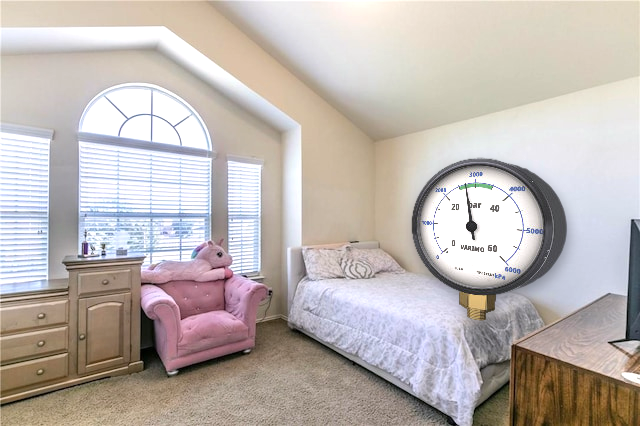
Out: value=27.5 unit=bar
